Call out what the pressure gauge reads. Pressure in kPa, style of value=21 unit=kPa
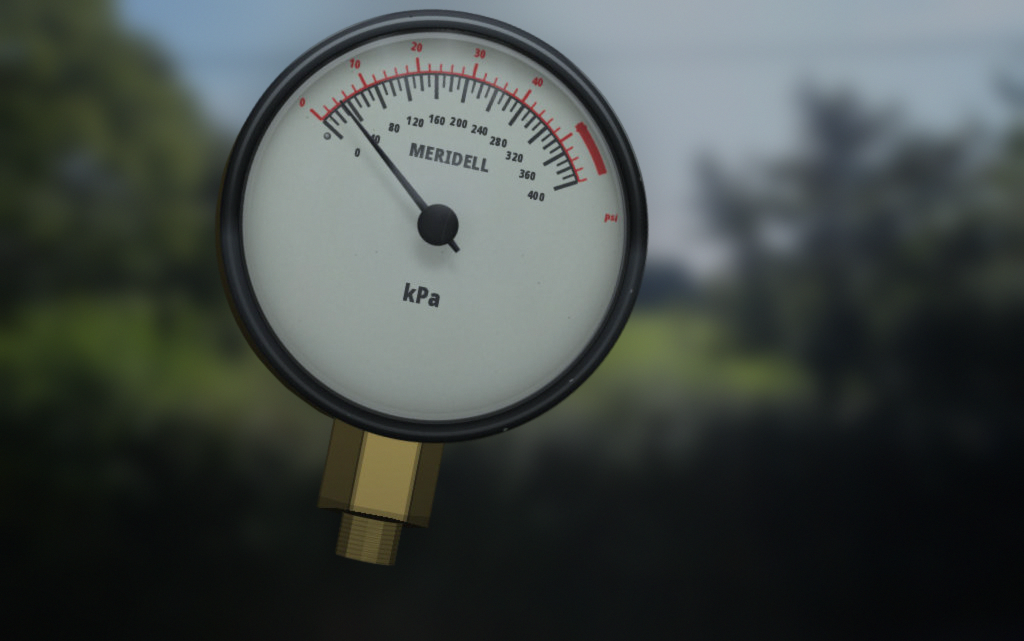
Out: value=30 unit=kPa
